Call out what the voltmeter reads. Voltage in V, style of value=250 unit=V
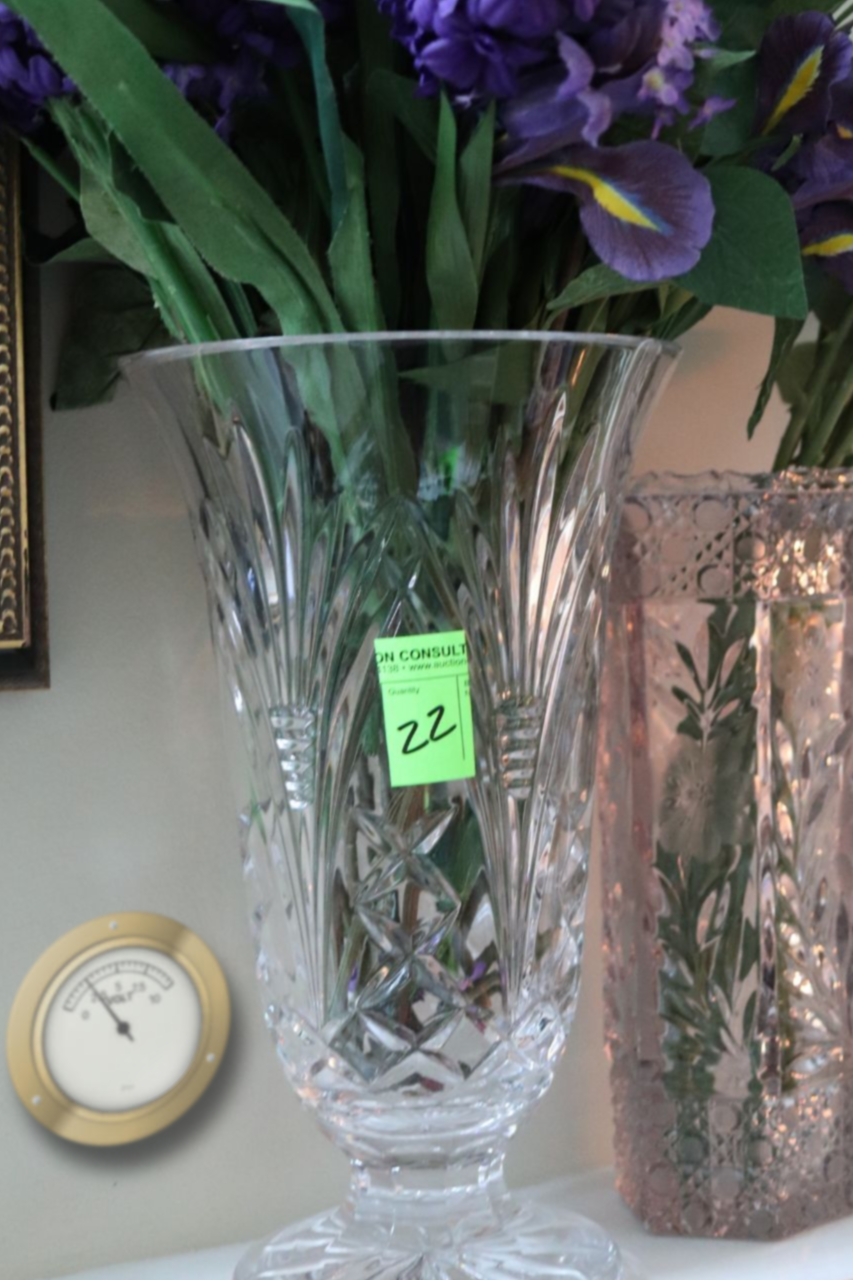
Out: value=2.5 unit=V
